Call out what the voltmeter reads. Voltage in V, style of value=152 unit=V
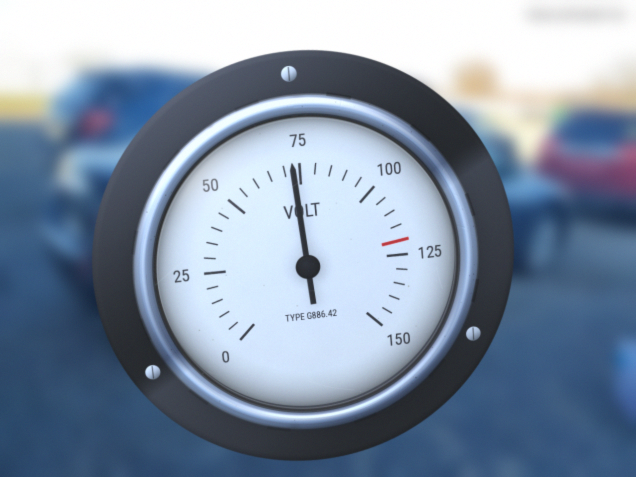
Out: value=72.5 unit=V
